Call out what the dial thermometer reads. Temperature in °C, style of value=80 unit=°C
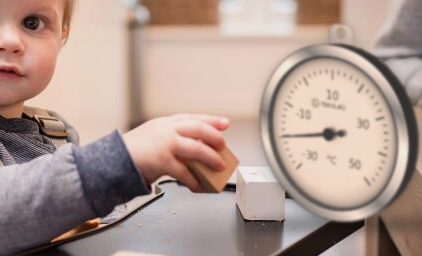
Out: value=-20 unit=°C
